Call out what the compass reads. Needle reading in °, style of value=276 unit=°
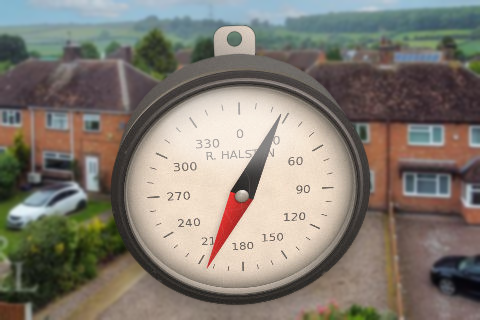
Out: value=205 unit=°
